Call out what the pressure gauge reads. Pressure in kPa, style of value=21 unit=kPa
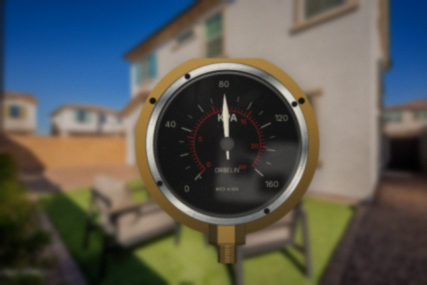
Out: value=80 unit=kPa
